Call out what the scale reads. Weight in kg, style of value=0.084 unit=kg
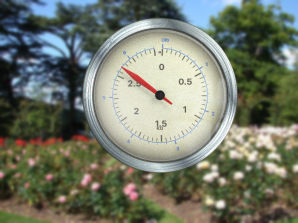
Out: value=2.6 unit=kg
